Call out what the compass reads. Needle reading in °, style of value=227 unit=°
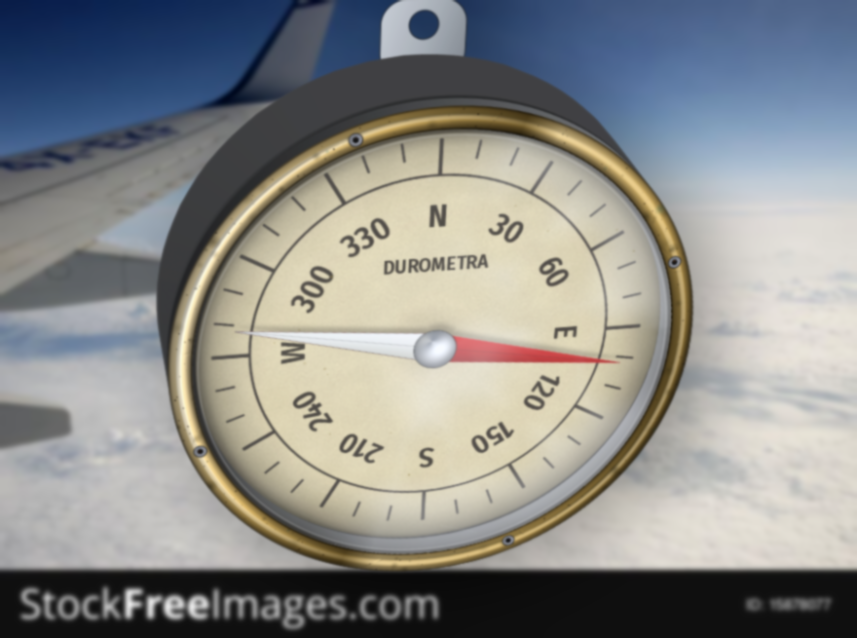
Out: value=100 unit=°
